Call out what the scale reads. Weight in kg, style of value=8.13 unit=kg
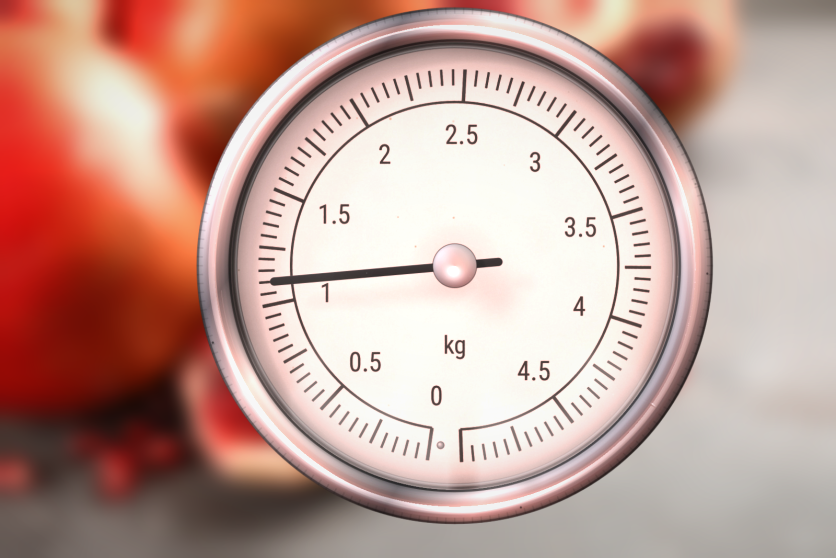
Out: value=1.1 unit=kg
